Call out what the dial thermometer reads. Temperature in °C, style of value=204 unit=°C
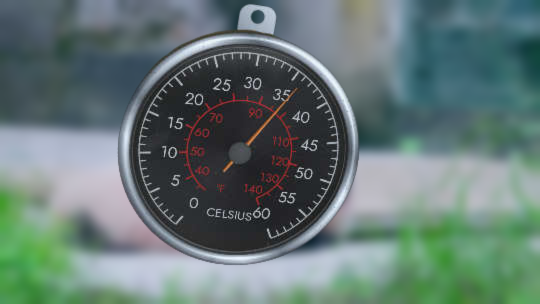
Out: value=36 unit=°C
